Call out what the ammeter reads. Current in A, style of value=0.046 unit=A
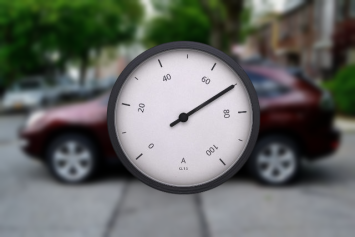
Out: value=70 unit=A
